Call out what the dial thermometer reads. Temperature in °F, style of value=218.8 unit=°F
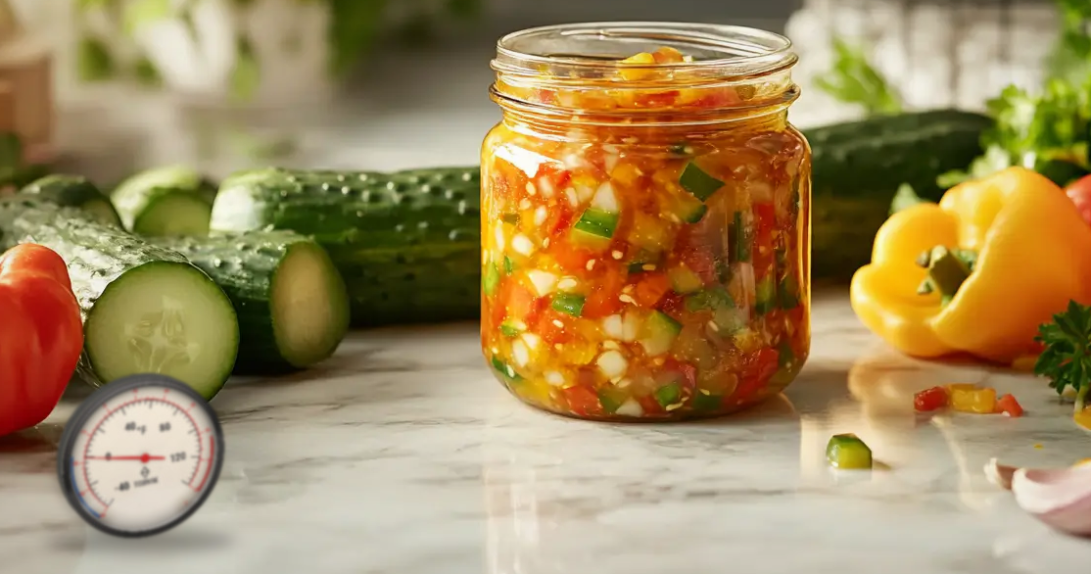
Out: value=0 unit=°F
